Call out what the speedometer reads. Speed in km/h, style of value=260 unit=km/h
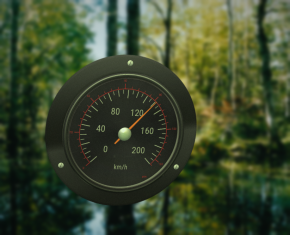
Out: value=130 unit=km/h
